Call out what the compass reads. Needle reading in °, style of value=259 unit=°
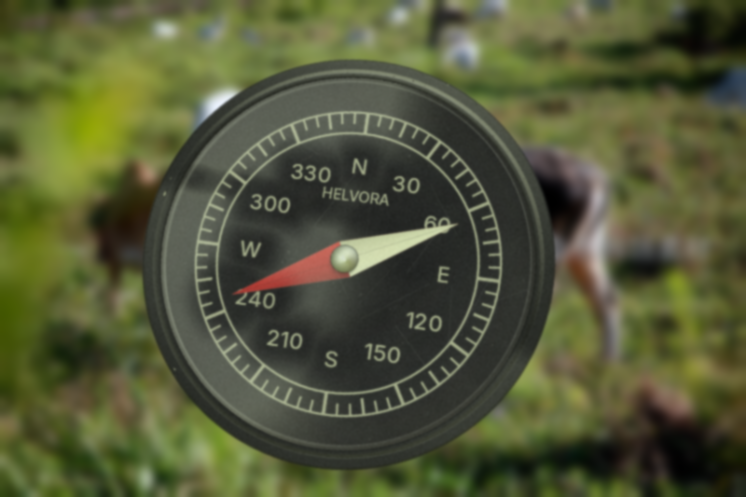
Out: value=245 unit=°
